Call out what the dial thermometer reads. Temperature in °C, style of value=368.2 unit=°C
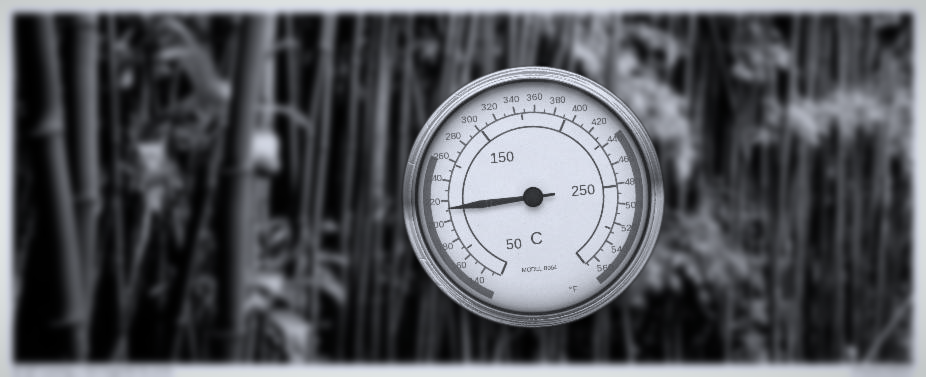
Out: value=100 unit=°C
